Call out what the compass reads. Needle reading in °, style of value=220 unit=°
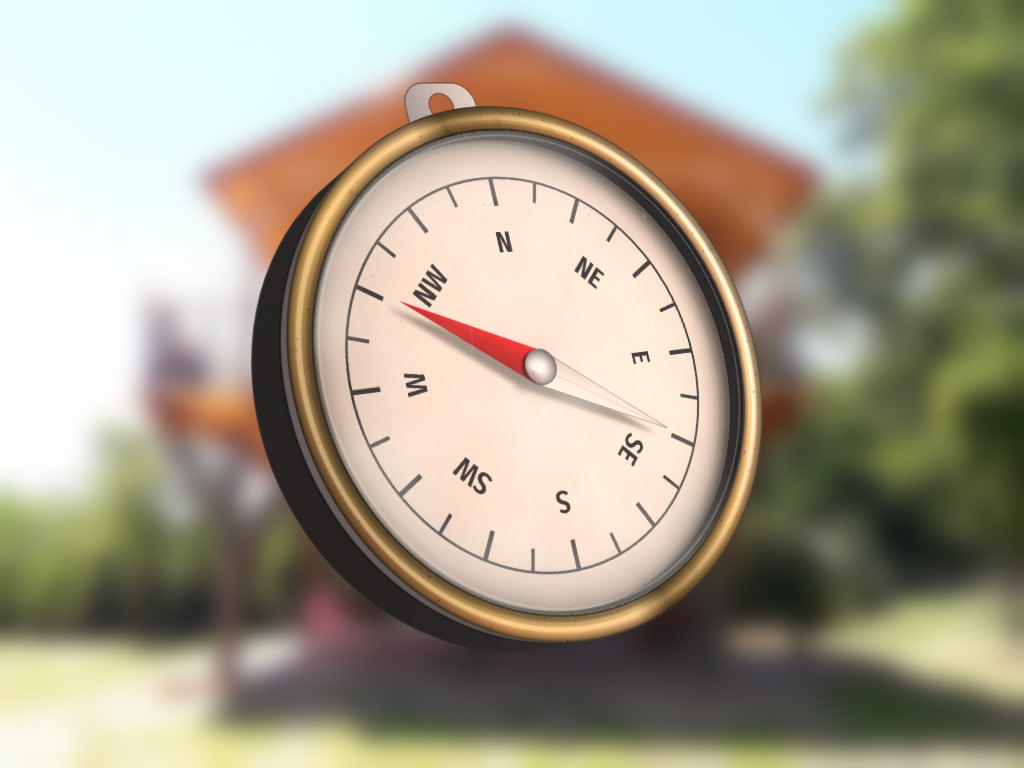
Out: value=300 unit=°
